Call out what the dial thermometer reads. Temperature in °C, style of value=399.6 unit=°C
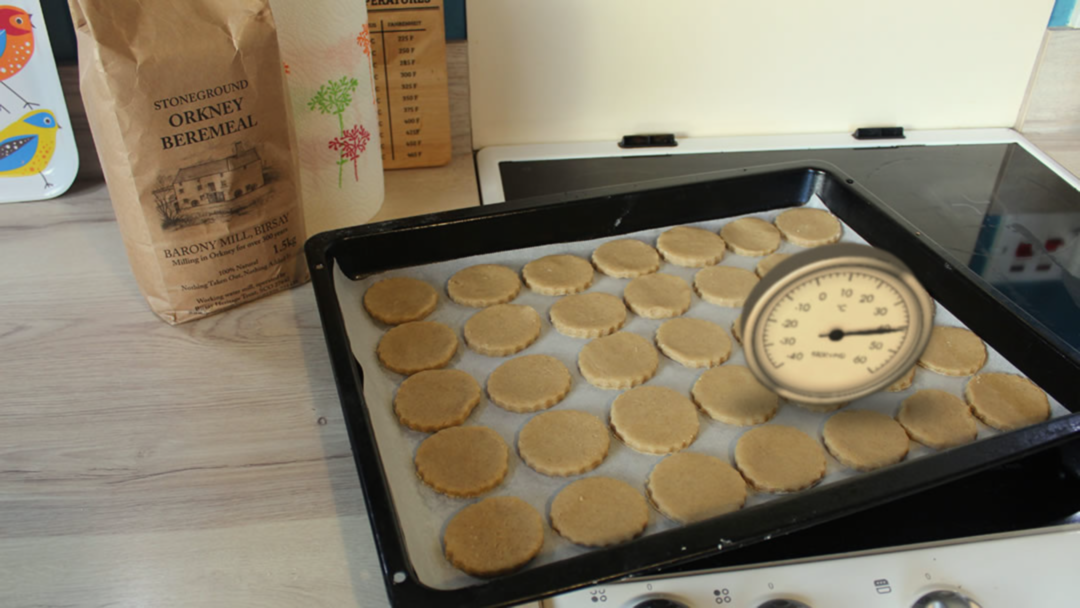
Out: value=40 unit=°C
